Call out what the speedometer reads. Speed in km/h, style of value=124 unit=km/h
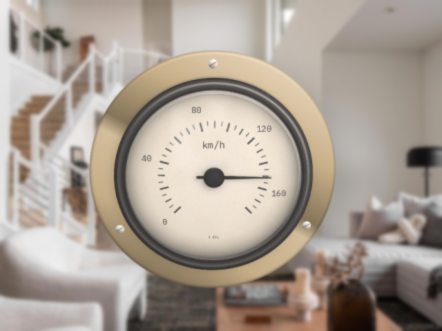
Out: value=150 unit=km/h
